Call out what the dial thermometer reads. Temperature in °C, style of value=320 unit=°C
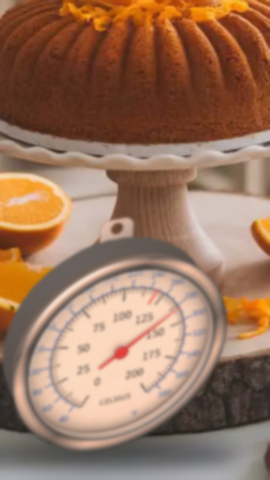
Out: value=137.5 unit=°C
